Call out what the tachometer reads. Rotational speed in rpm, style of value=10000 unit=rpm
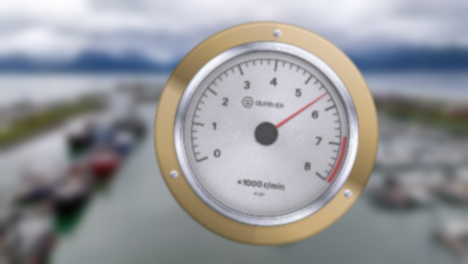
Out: value=5600 unit=rpm
